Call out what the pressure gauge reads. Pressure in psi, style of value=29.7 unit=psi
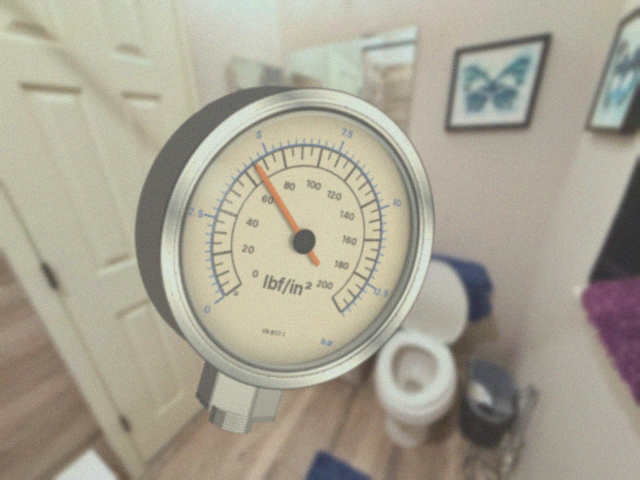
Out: value=65 unit=psi
